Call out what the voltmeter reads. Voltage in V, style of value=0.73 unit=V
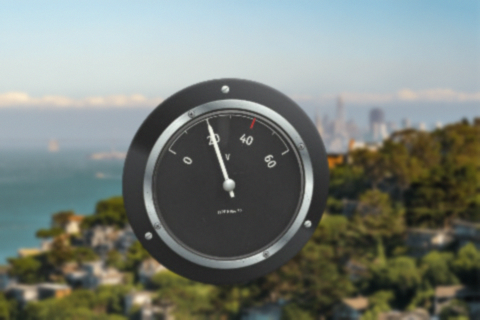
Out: value=20 unit=V
